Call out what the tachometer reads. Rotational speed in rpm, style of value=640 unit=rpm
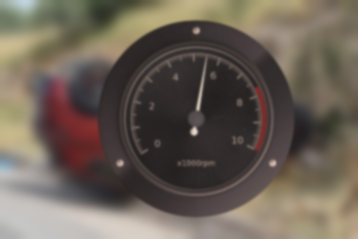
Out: value=5500 unit=rpm
